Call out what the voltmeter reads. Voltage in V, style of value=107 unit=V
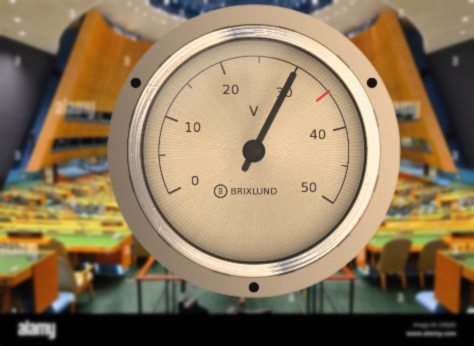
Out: value=30 unit=V
